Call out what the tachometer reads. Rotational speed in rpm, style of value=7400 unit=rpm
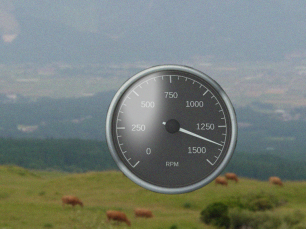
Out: value=1375 unit=rpm
